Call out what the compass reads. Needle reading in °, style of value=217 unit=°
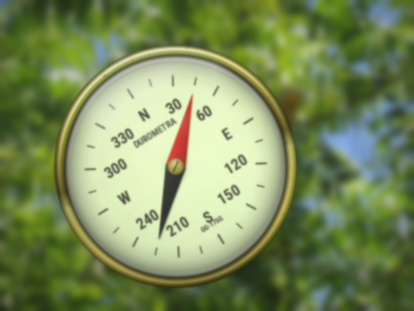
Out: value=45 unit=°
